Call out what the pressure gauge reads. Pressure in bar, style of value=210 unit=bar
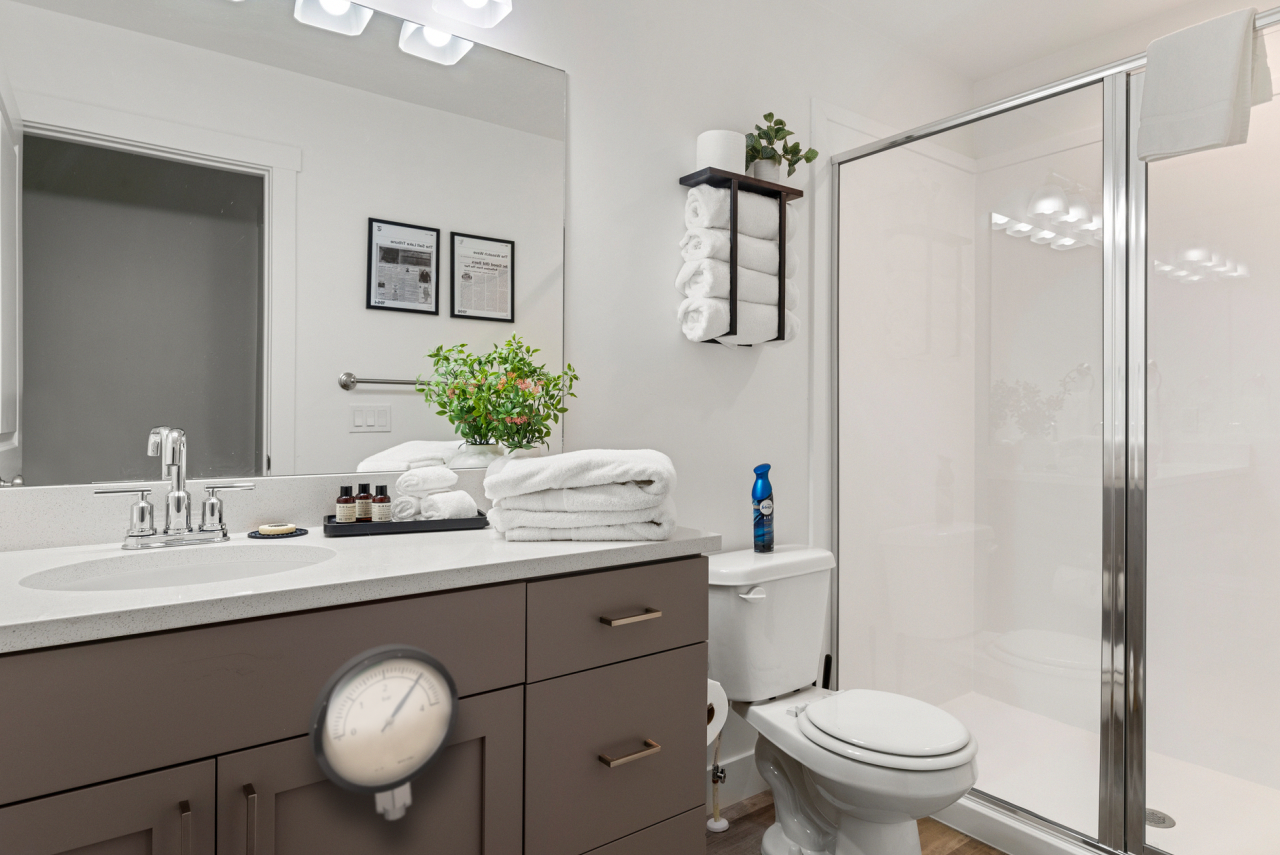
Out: value=3 unit=bar
